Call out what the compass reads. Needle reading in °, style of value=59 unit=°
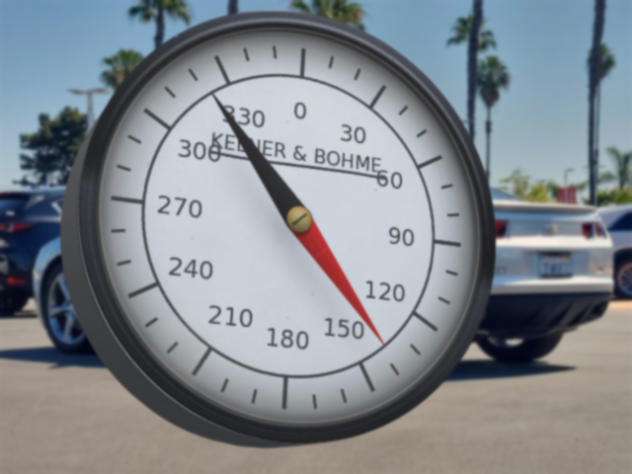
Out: value=140 unit=°
